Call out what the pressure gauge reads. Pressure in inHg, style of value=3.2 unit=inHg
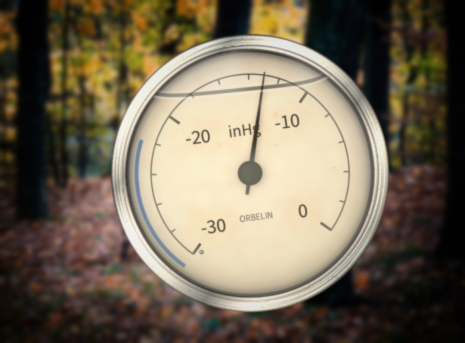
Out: value=-13 unit=inHg
